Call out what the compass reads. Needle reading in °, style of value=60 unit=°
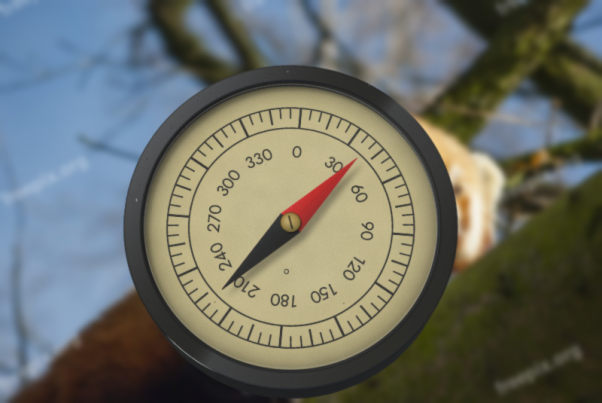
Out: value=40 unit=°
